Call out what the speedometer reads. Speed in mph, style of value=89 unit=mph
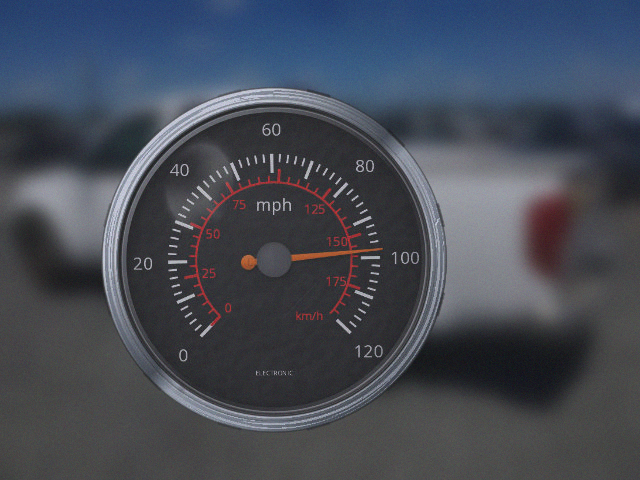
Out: value=98 unit=mph
